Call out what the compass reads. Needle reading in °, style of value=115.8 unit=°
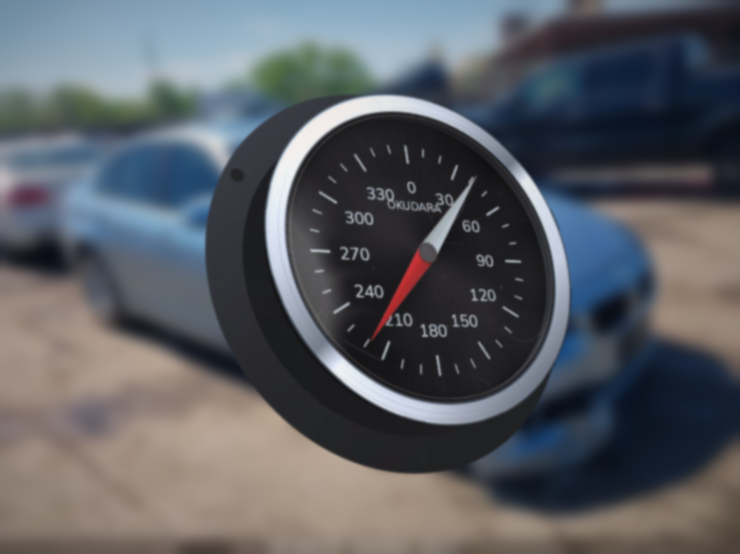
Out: value=220 unit=°
